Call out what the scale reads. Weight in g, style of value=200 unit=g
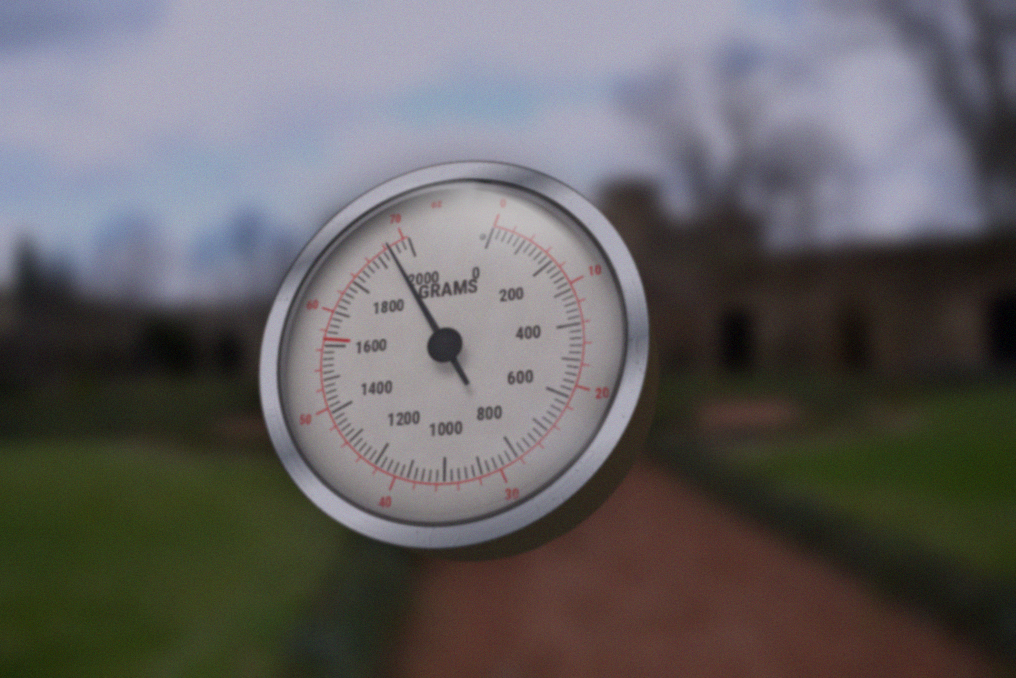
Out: value=1940 unit=g
